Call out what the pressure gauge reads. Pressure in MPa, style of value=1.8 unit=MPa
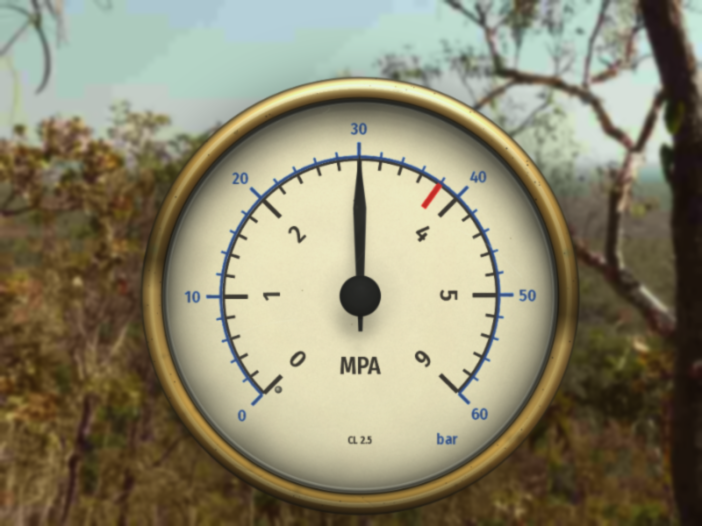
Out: value=3 unit=MPa
